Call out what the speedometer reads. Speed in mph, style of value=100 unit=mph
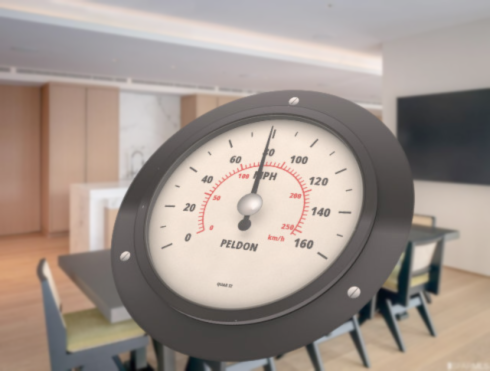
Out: value=80 unit=mph
